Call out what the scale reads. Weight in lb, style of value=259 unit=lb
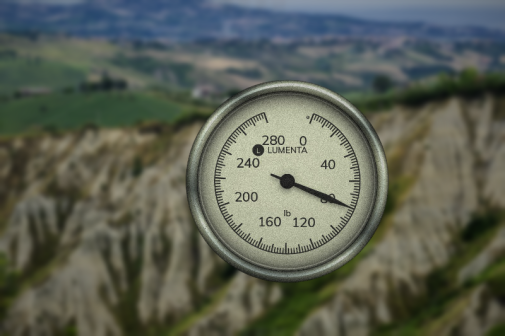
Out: value=80 unit=lb
